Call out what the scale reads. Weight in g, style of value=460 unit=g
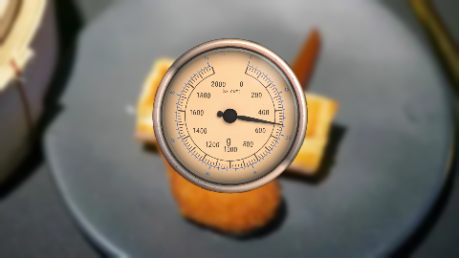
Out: value=500 unit=g
